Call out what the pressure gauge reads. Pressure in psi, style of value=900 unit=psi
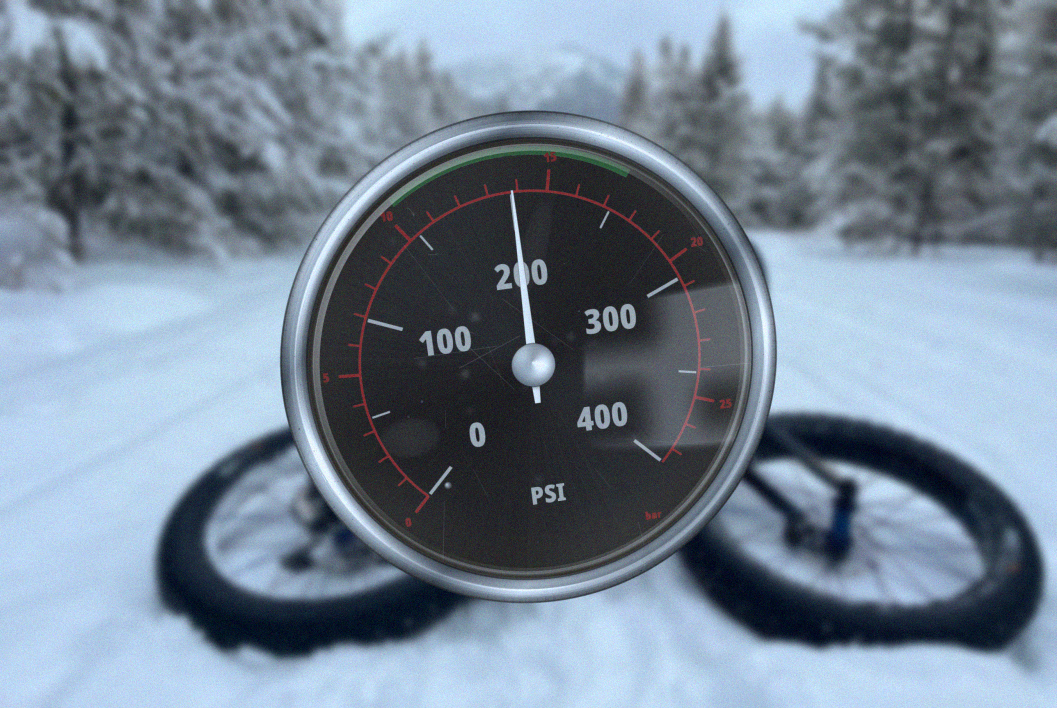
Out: value=200 unit=psi
